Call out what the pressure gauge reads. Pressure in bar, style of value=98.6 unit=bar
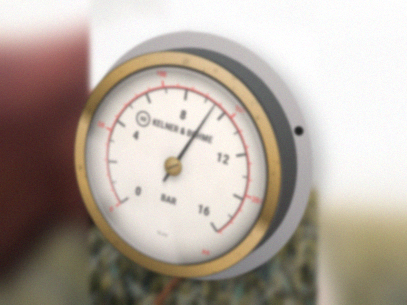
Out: value=9.5 unit=bar
